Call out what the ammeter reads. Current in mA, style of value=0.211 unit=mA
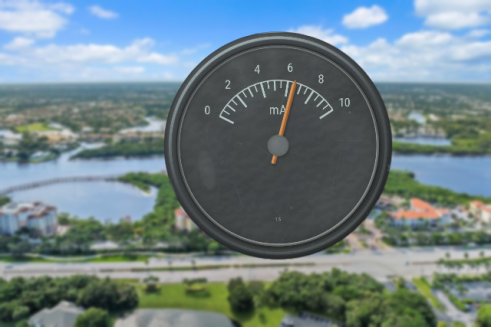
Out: value=6.5 unit=mA
